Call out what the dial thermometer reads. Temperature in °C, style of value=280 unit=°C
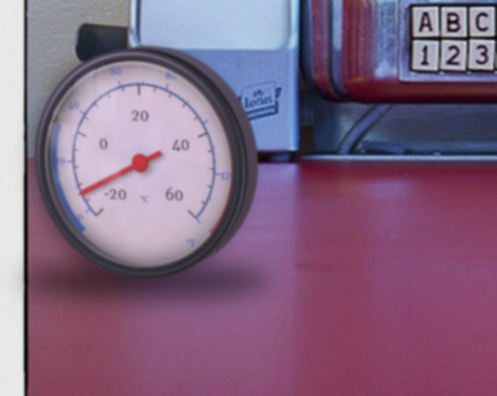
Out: value=-14 unit=°C
